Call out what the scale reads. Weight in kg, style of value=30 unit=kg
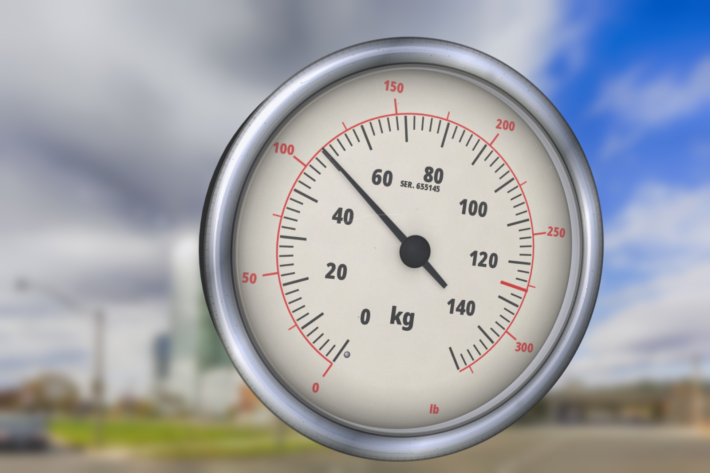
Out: value=50 unit=kg
